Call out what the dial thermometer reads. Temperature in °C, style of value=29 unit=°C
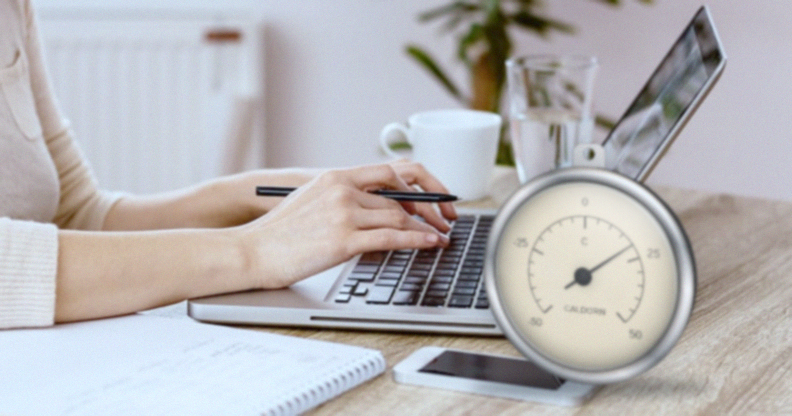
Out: value=20 unit=°C
